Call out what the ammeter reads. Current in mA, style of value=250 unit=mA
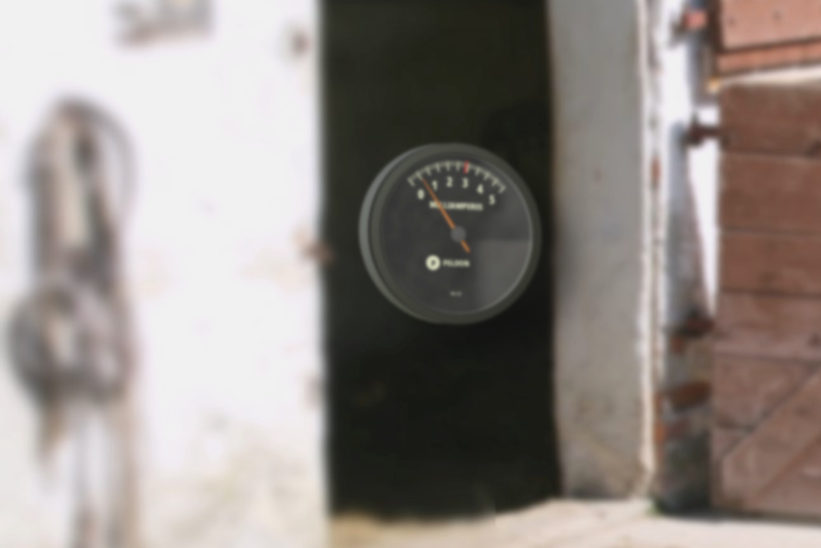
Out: value=0.5 unit=mA
